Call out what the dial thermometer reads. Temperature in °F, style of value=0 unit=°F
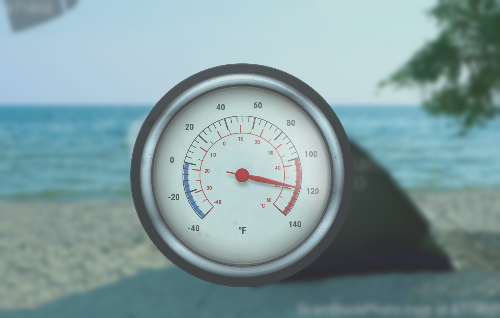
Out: value=120 unit=°F
